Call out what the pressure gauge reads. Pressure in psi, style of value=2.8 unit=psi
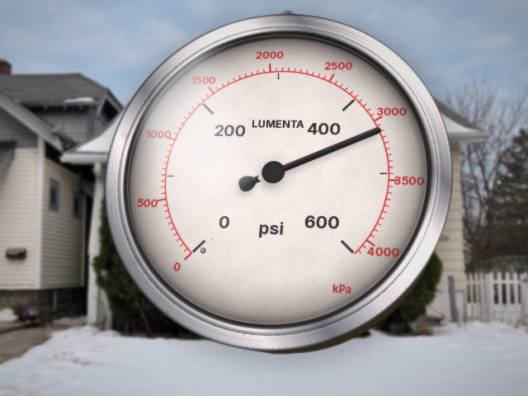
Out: value=450 unit=psi
